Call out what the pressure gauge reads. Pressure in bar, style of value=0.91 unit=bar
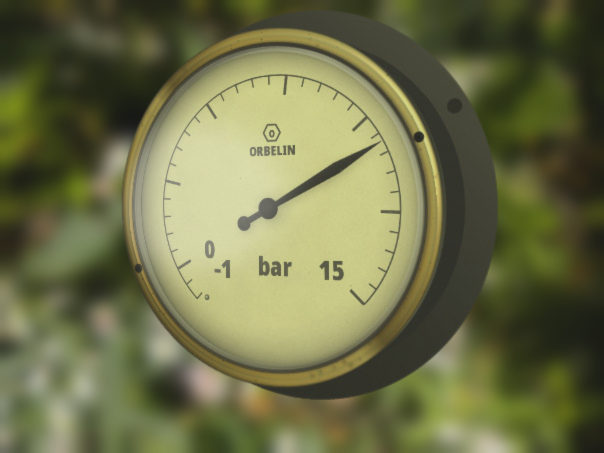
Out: value=10.75 unit=bar
